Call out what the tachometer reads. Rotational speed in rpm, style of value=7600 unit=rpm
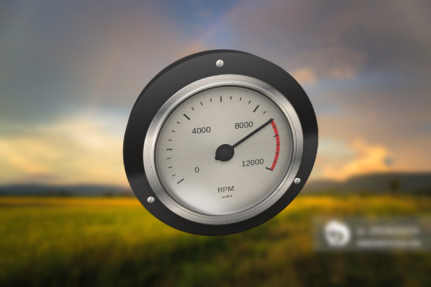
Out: value=9000 unit=rpm
